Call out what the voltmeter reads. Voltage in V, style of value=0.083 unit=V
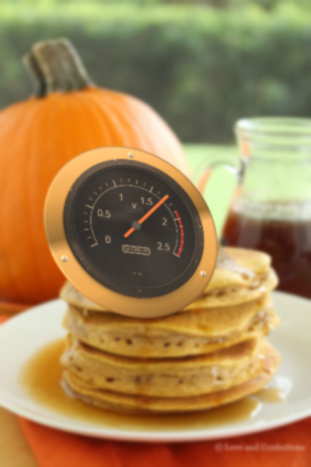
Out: value=1.7 unit=V
